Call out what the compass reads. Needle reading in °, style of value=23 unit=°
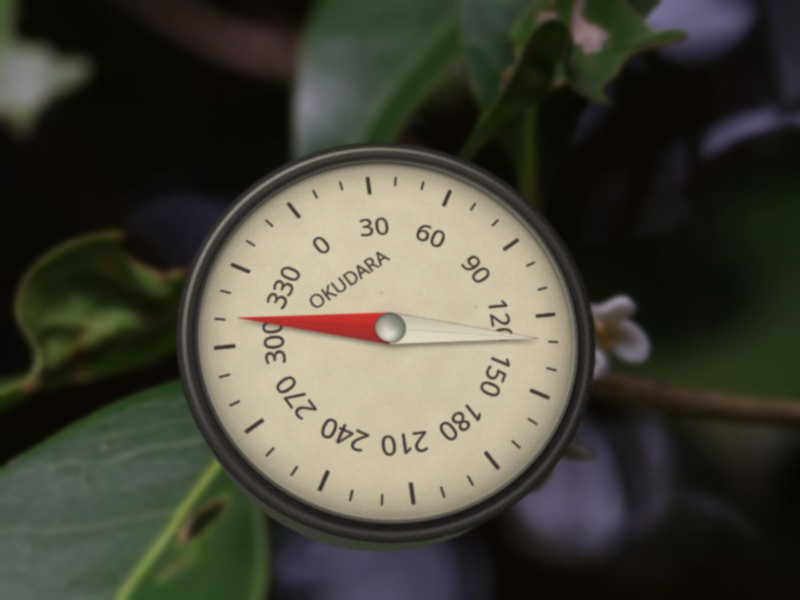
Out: value=310 unit=°
